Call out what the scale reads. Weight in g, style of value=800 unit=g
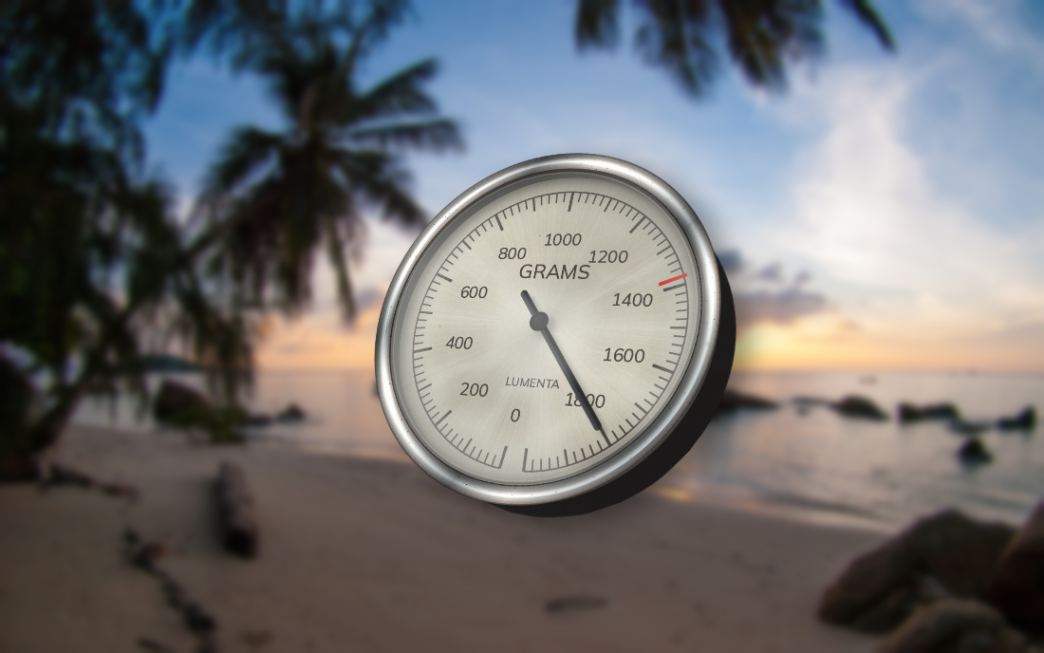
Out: value=1800 unit=g
